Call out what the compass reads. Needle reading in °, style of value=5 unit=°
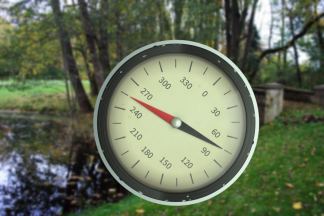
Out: value=255 unit=°
